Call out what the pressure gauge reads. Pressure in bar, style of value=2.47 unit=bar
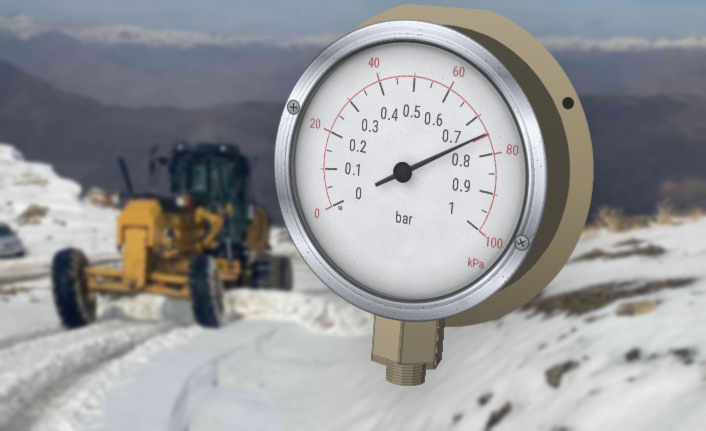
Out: value=0.75 unit=bar
